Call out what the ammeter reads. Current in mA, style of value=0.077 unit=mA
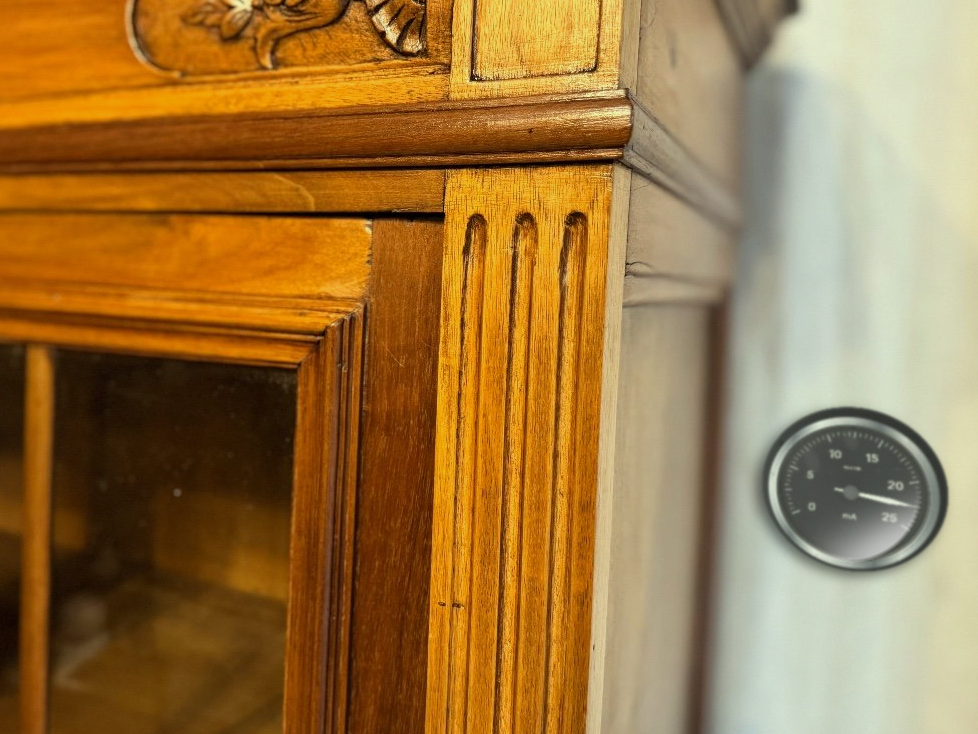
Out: value=22.5 unit=mA
